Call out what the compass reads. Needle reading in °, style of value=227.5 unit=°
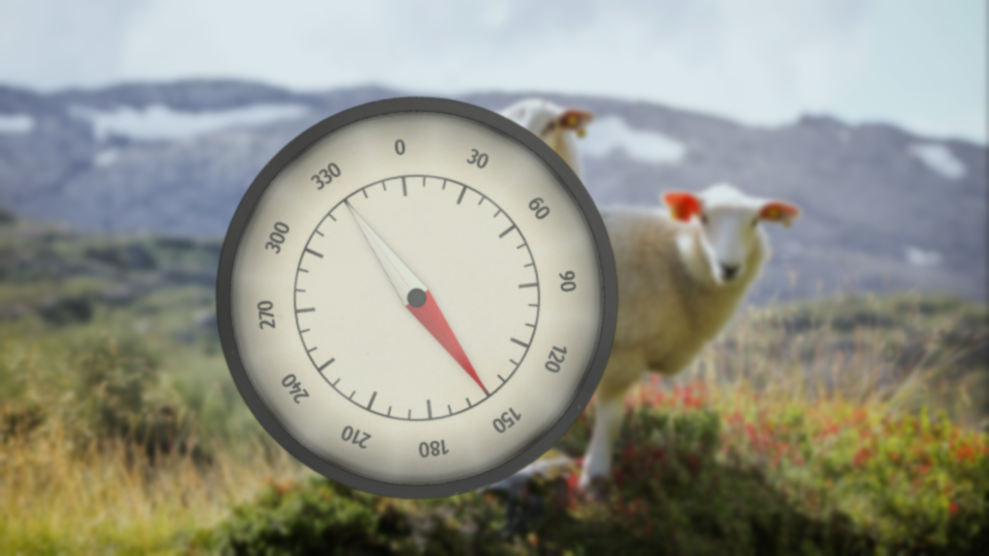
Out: value=150 unit=°
